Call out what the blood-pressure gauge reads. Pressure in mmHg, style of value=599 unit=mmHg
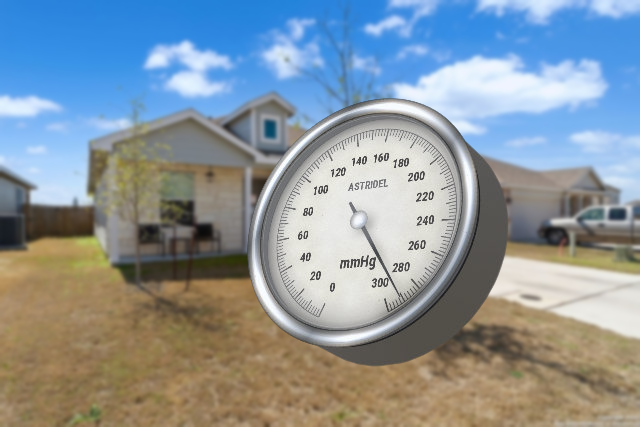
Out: value=290 unit=mmHg
